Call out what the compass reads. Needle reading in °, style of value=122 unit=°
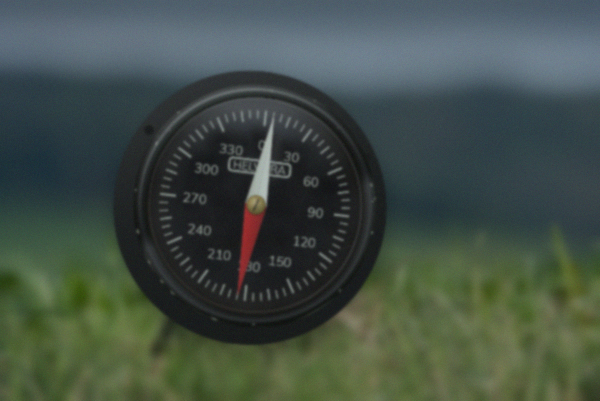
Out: value=185 unit=°
